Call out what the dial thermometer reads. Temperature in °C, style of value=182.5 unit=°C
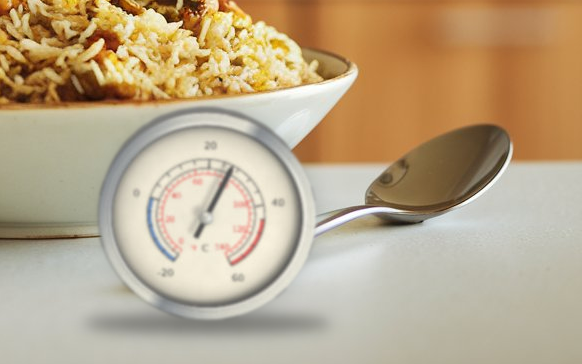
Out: value=26 unit=°C
